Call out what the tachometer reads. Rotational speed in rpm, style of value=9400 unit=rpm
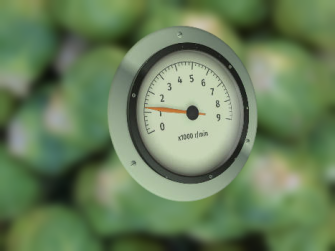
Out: value=1200 unit=rpm
